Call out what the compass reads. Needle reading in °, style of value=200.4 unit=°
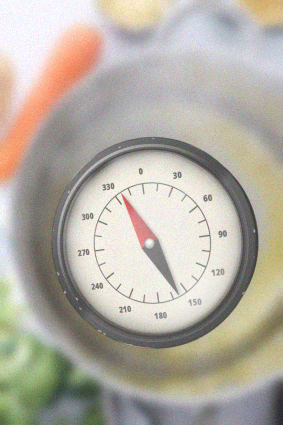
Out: value=337.5 unit=°
